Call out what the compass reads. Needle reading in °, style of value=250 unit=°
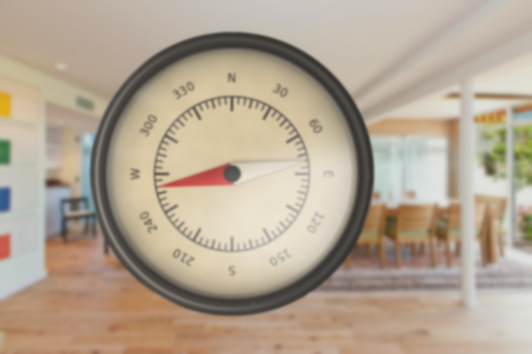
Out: value=260 unit=°
